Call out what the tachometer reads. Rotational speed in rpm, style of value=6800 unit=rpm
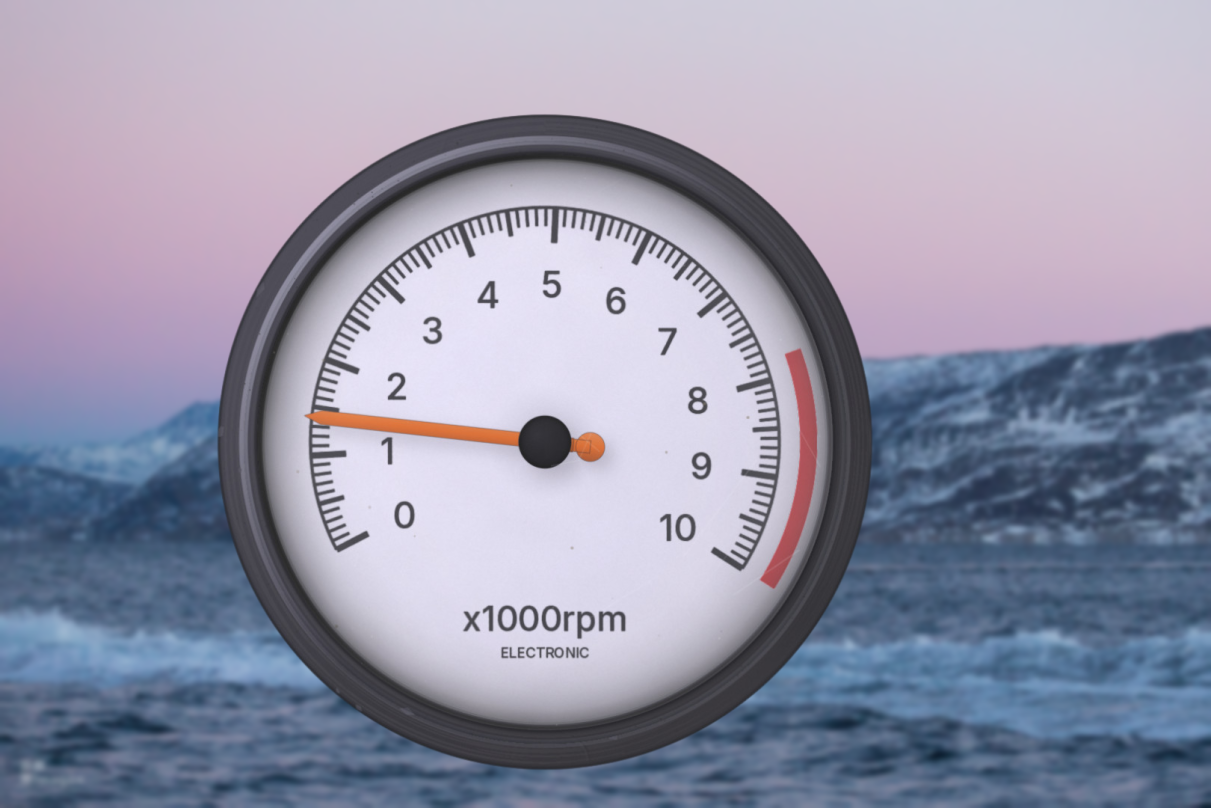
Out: value=1400 unit=rpm
